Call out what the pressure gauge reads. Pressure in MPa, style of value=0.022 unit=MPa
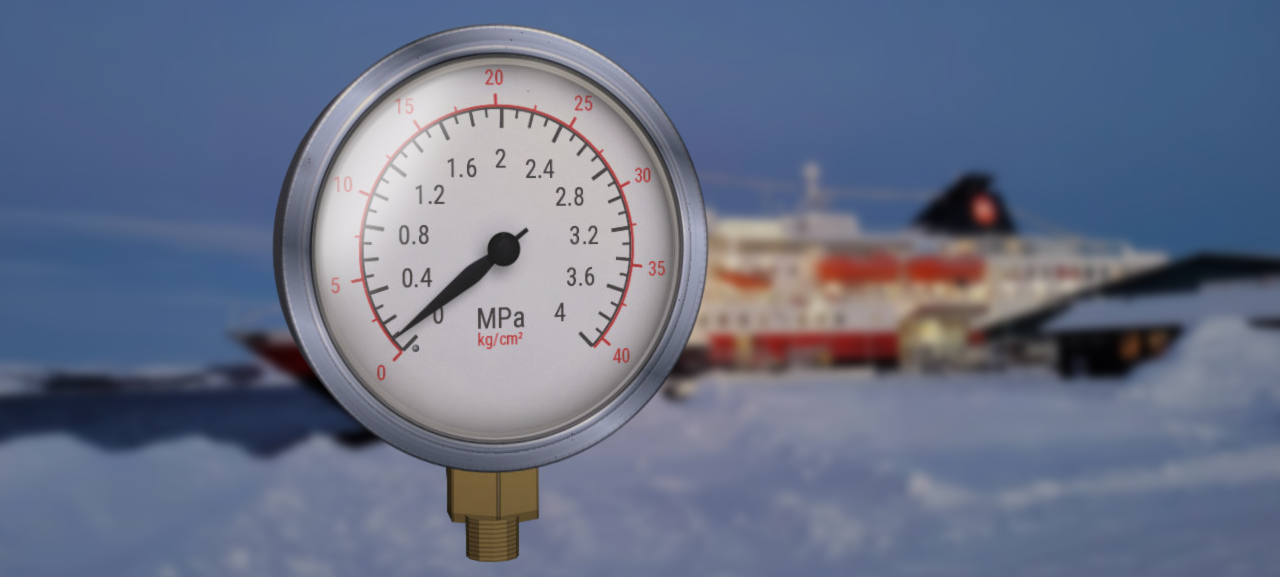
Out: value=0.1 unit=MPa
